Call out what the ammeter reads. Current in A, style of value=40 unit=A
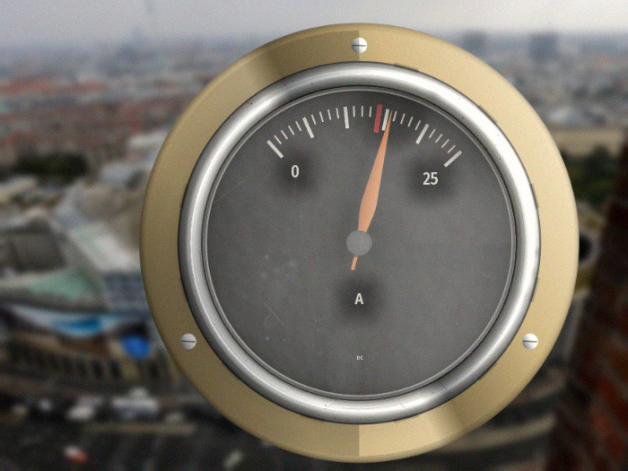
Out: value=15.5 unit=A
